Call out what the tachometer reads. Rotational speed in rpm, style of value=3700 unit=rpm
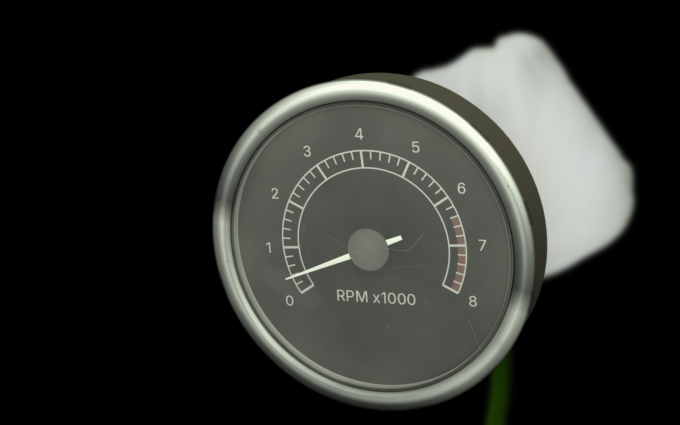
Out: value=400 unit=rpm
